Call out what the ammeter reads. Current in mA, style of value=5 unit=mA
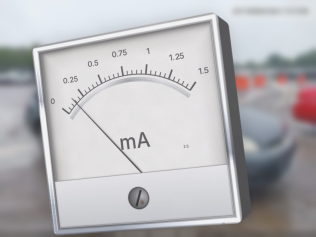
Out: value=0.15 unit=mA
